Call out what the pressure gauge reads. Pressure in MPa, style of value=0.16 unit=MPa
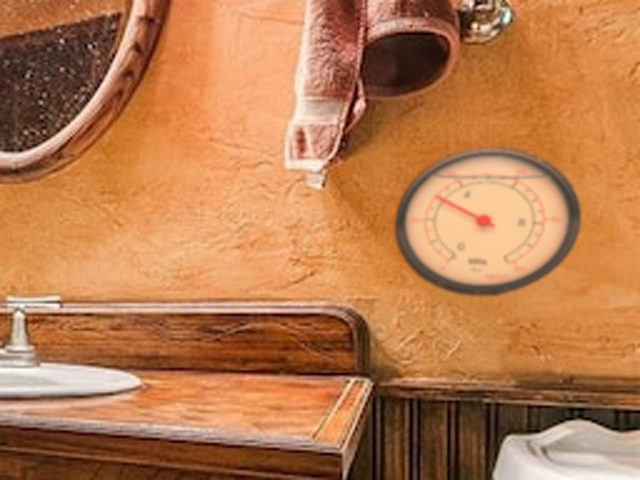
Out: value=3 unit=MPa
